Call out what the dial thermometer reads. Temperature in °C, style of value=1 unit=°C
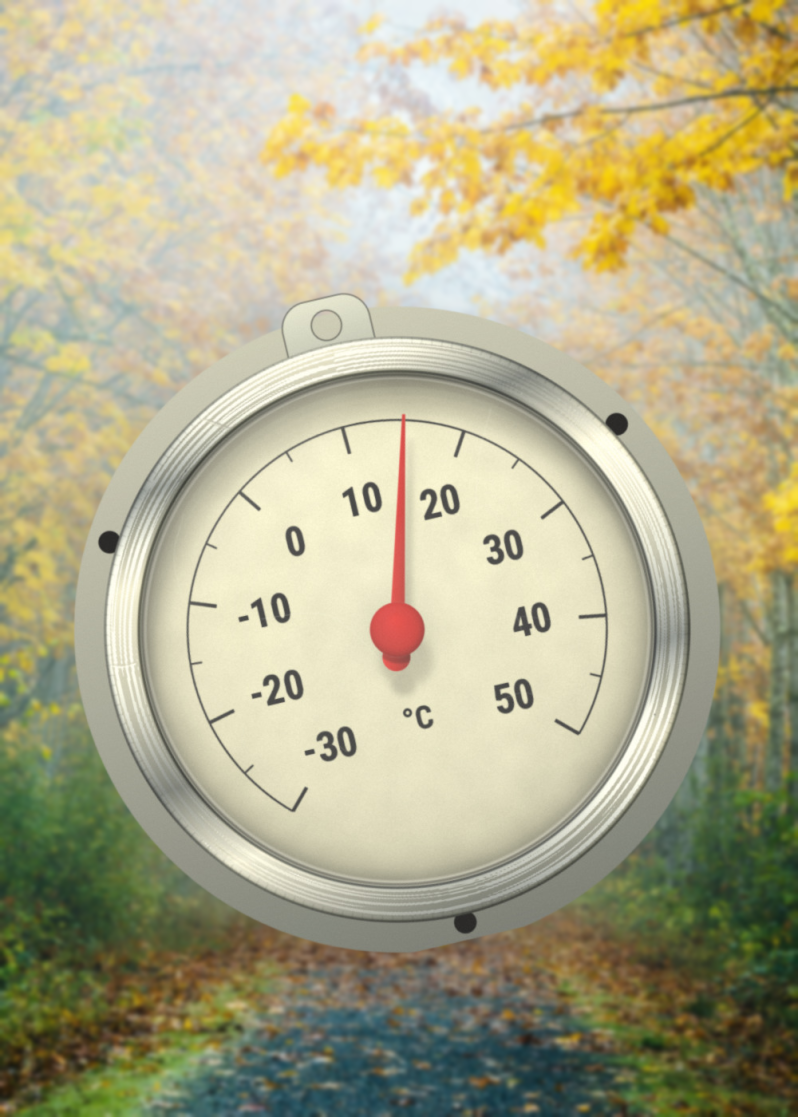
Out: value=15 unit=°C
